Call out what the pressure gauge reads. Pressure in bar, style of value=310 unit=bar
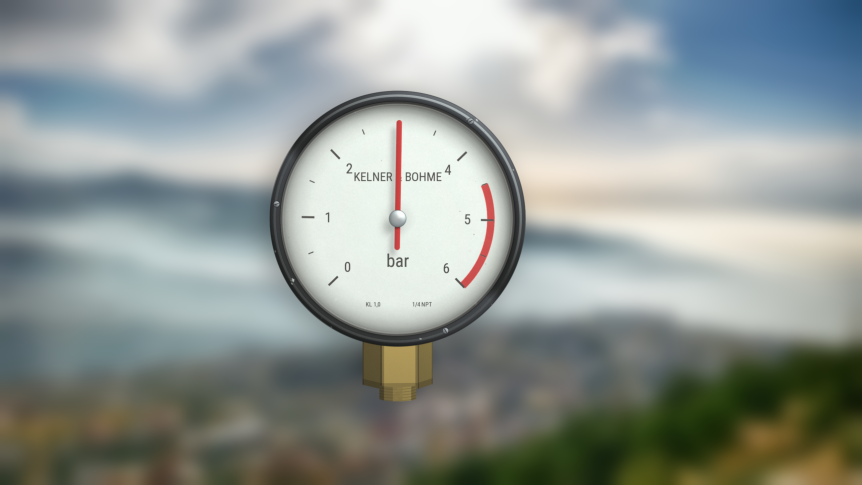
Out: value=3 unit=bar
